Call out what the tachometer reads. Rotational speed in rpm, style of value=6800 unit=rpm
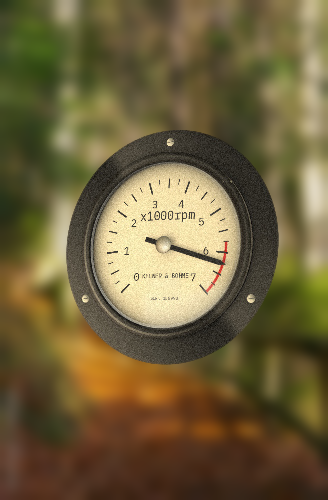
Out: value=6250 unit=rpm
